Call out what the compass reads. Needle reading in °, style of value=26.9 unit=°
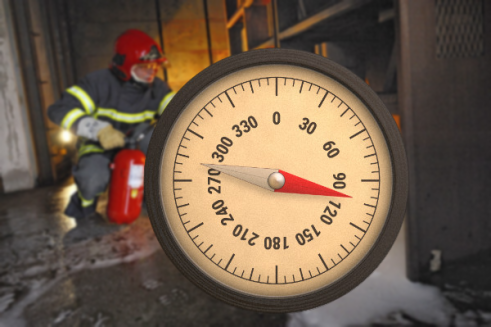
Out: value=102.5 unit=°
